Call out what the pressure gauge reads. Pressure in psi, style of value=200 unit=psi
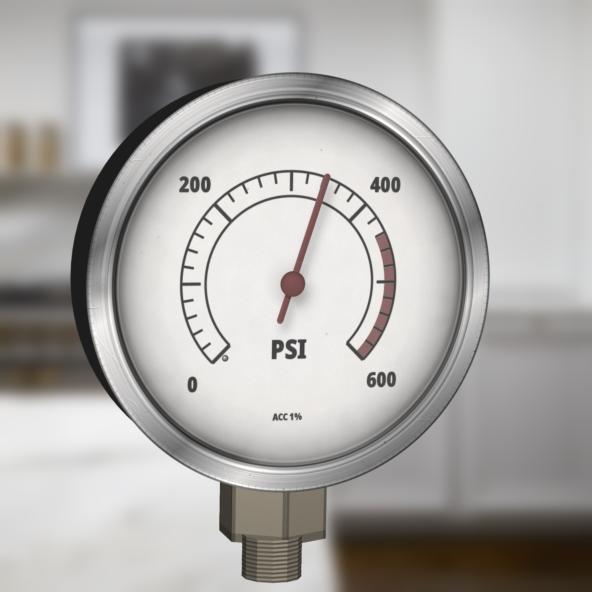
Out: value=340 unit=psi
